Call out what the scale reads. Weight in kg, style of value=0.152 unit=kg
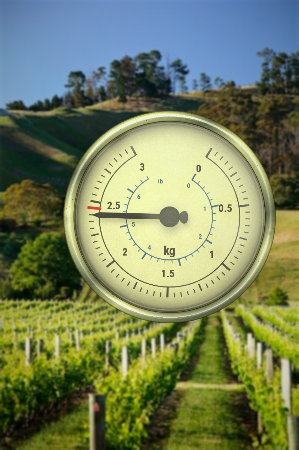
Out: value=2.4 unit=kg
